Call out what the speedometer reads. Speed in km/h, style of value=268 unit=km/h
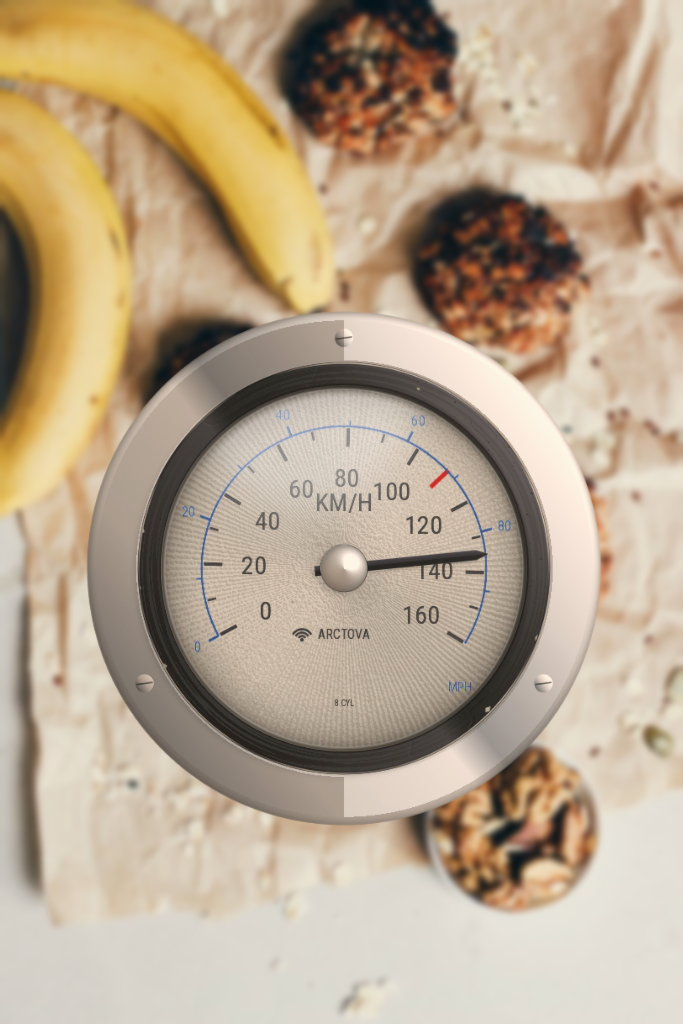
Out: value=135 unit=km/h
